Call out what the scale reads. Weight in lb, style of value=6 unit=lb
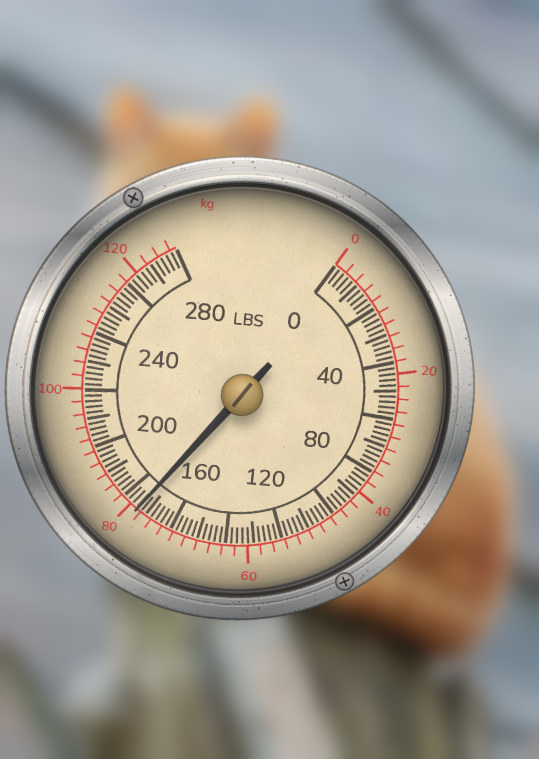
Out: value=174 unit=lb
